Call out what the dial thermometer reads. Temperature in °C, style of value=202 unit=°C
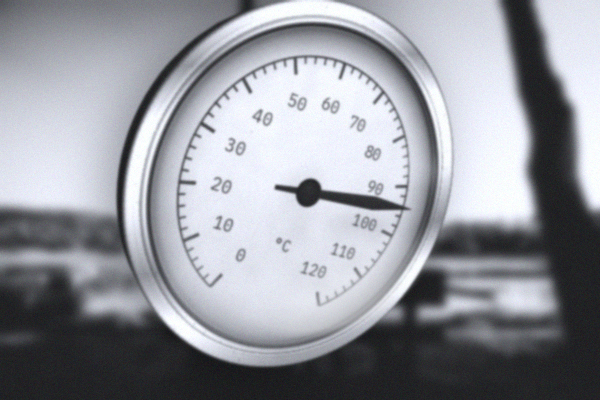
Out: value=94 unit=°C
